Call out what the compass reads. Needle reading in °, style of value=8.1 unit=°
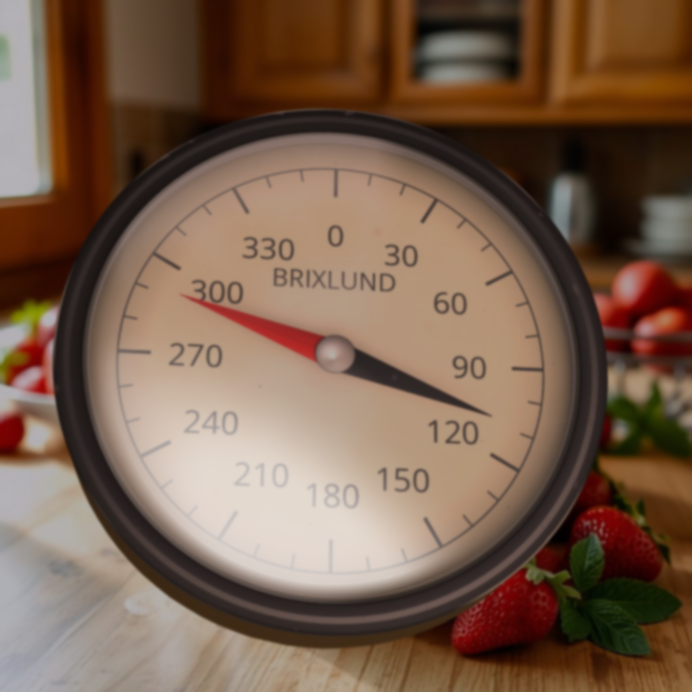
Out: value=290 unit=°
